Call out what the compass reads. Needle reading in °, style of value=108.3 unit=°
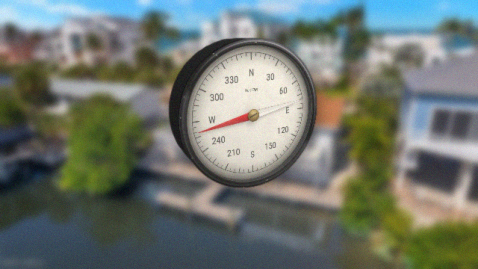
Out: value=260 unit=°
